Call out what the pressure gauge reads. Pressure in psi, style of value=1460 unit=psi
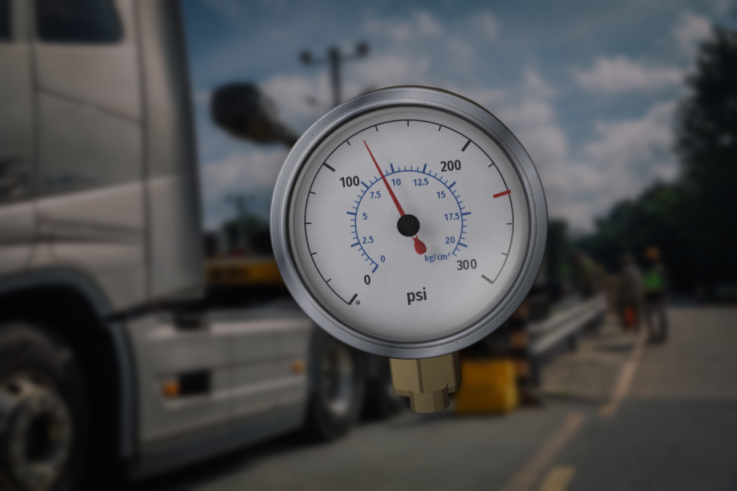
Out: value=130 unit=psi
